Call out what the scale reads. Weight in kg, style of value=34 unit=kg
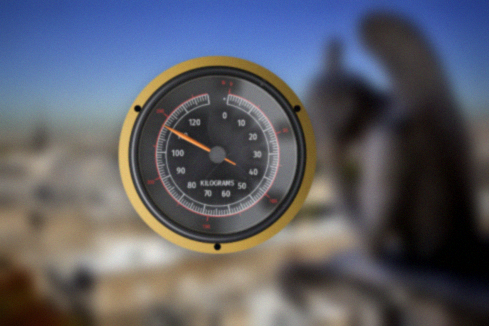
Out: value=110 unit=kg
